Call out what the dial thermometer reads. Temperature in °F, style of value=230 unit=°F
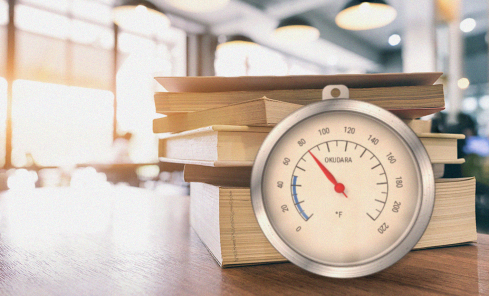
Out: value=80 unit=°F
